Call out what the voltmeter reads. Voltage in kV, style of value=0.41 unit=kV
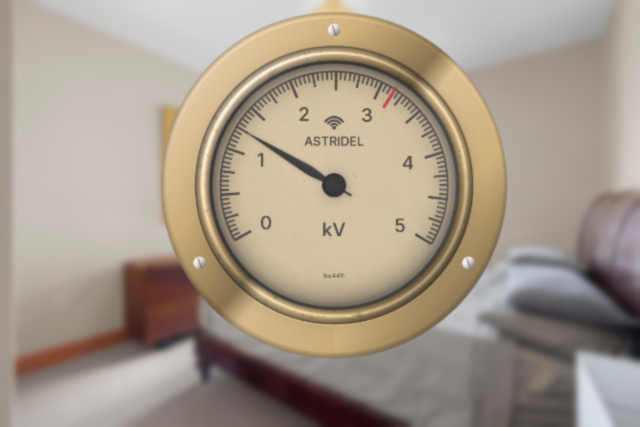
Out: value=1.25 unit=kV
